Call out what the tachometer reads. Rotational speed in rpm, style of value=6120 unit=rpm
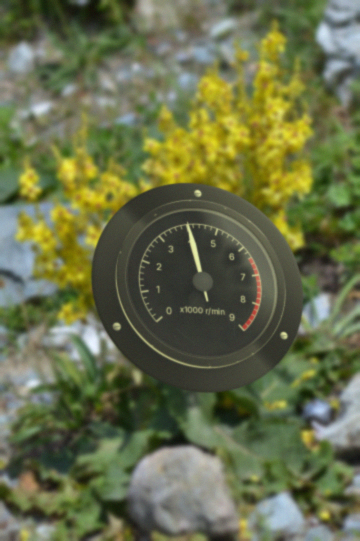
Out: value=4000 unit=rpm
